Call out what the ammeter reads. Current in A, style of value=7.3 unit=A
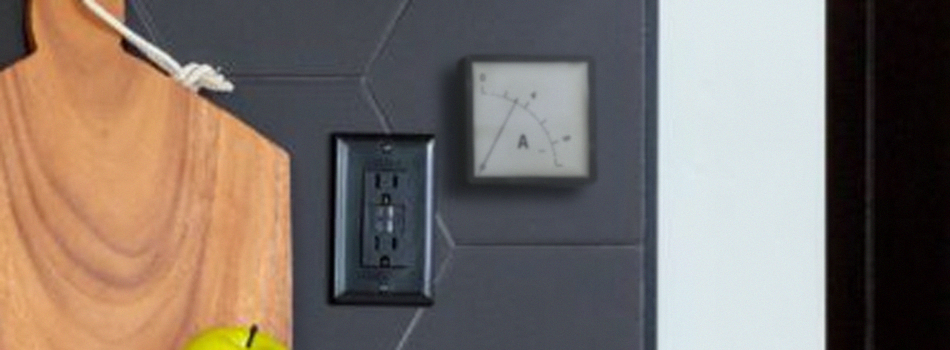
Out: value=3 unit=A
